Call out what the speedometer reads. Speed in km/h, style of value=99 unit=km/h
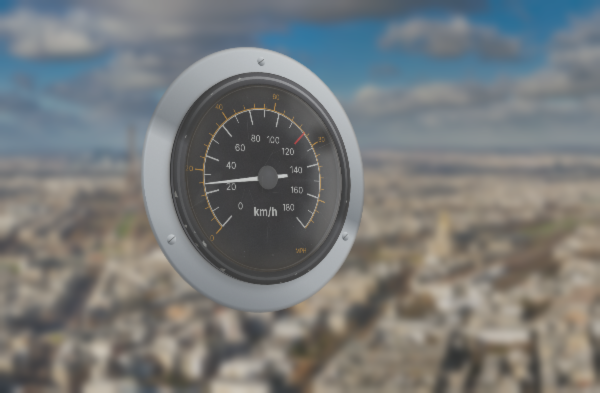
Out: value=25 unit=km/h
